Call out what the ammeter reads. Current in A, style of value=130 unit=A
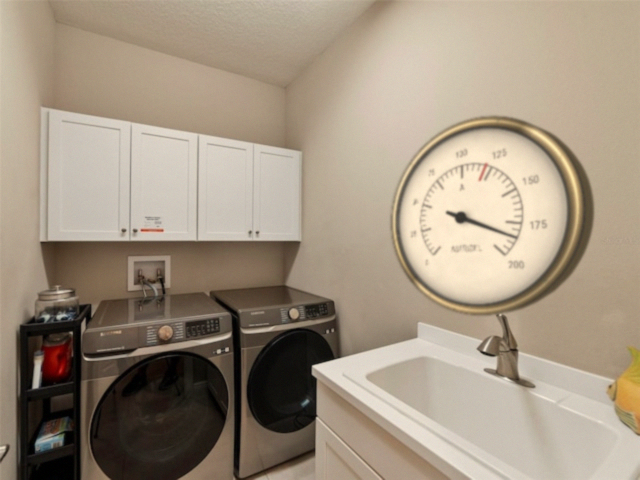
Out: value=185 unit=A
